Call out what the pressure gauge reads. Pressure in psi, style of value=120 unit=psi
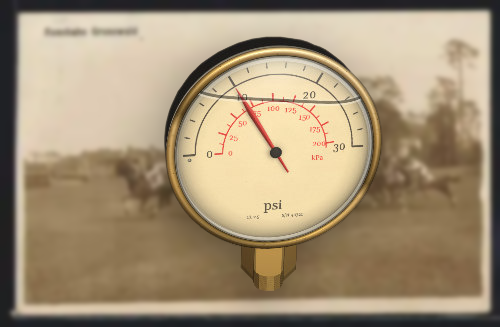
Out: value=10 unit=psi
